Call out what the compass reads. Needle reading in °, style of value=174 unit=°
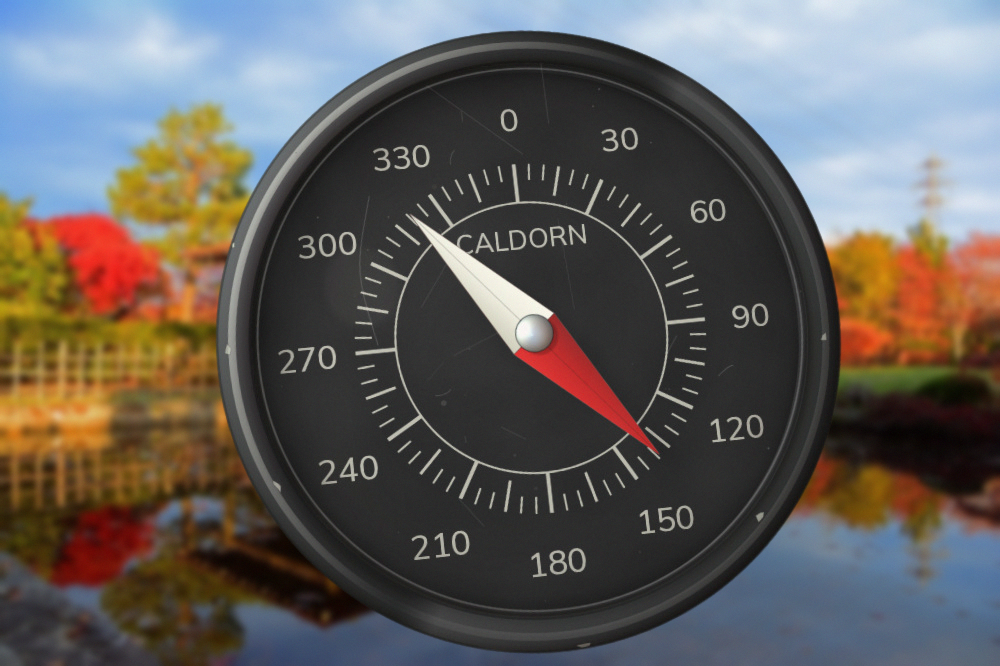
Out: value=140 unit=°
